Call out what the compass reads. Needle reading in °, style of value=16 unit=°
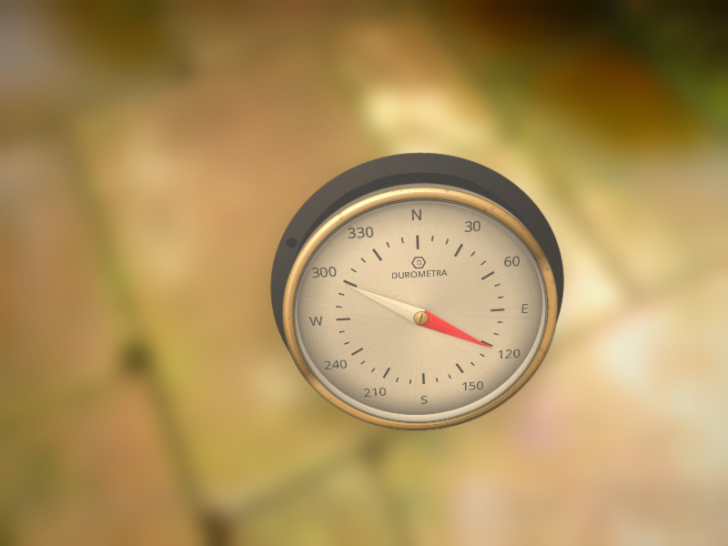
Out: value=120 unit=°
